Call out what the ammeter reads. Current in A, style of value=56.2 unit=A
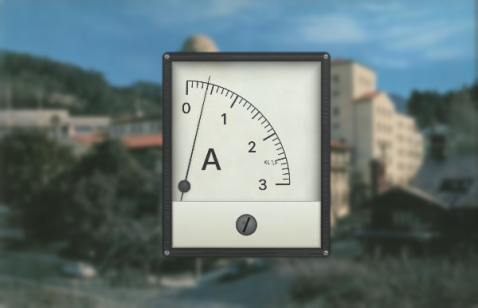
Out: value=0.4 unit=A
